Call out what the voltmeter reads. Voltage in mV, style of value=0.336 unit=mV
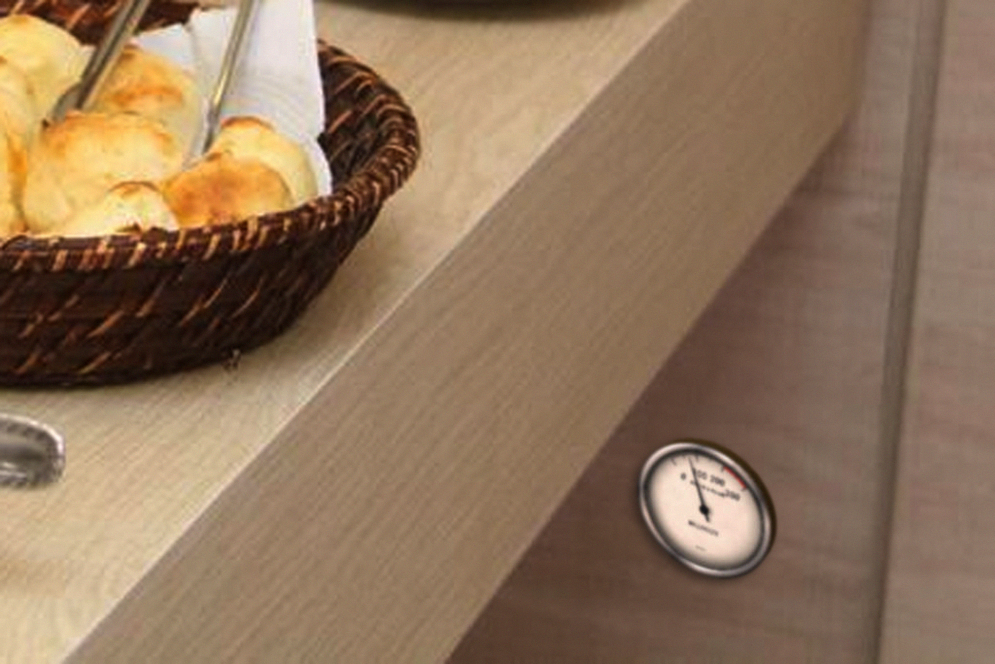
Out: value=75 unit=mV
